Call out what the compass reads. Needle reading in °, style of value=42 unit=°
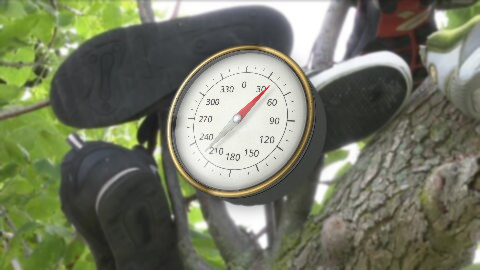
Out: value=40 unit=°
